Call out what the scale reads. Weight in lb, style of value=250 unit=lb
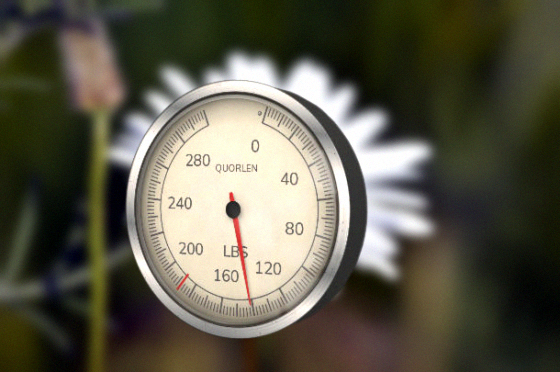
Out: value=140 unit=lb
